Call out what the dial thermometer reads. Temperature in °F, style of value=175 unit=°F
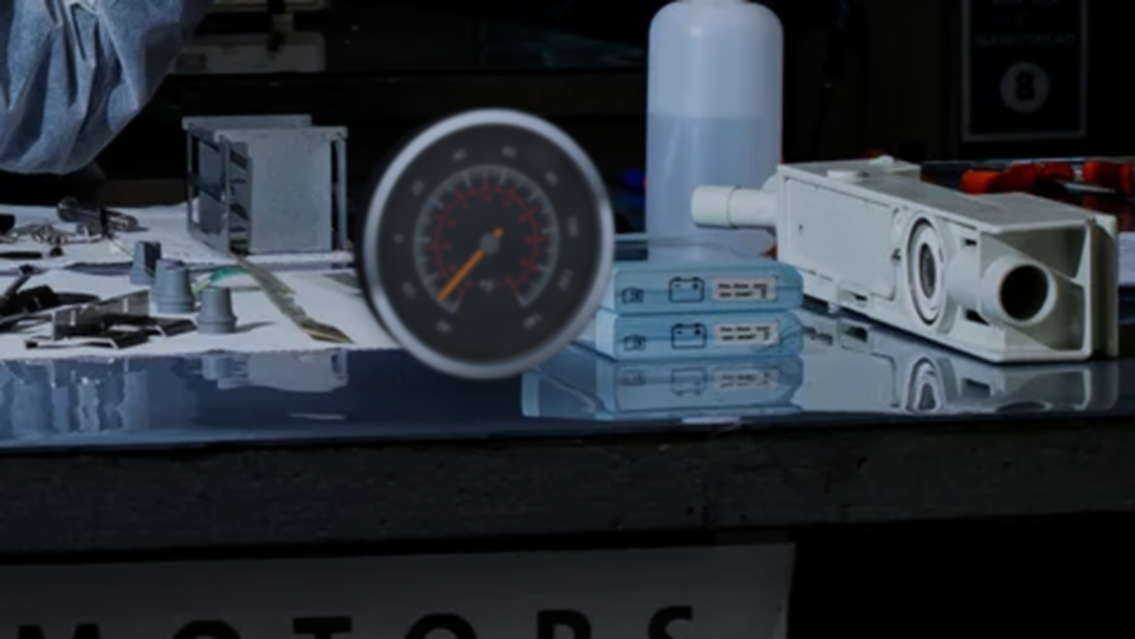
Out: value=-30 unit=°F
